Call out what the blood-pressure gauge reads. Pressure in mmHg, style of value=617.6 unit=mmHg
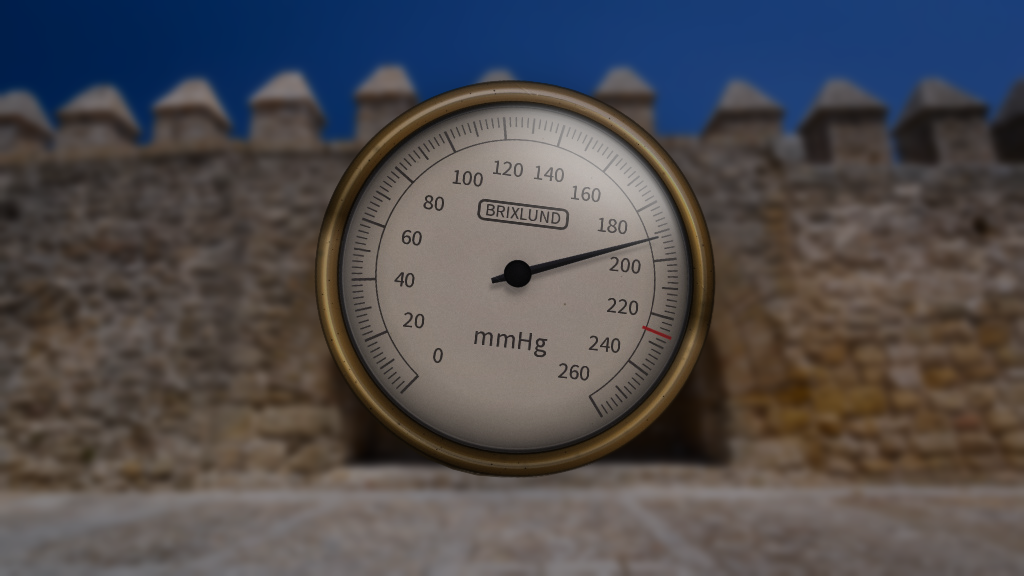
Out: value=192 unit=mmHg
